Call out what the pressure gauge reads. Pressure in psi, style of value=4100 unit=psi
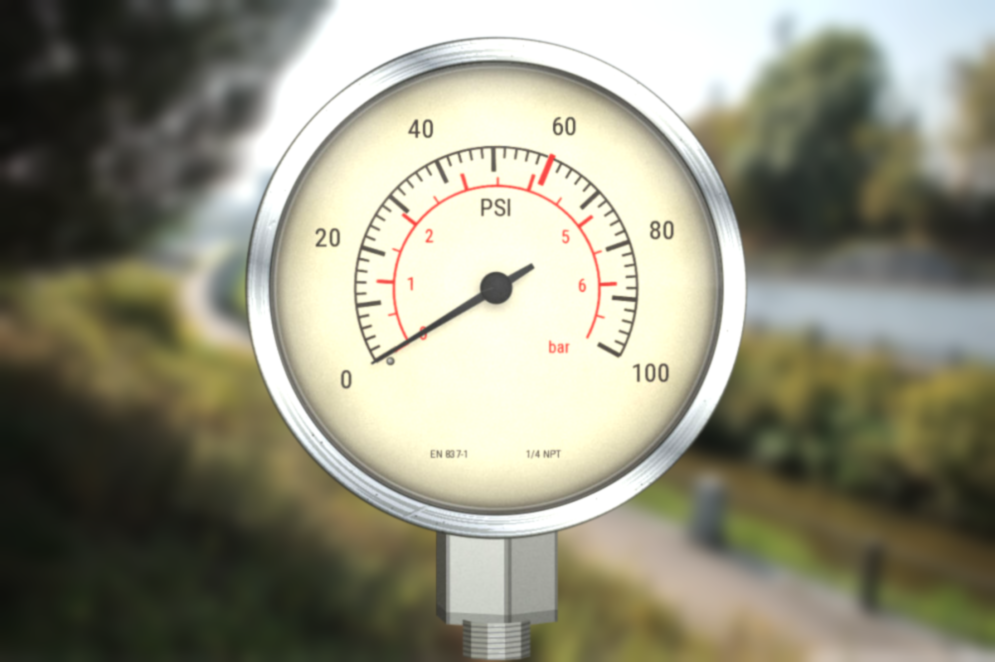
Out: value=0 unit=psi
